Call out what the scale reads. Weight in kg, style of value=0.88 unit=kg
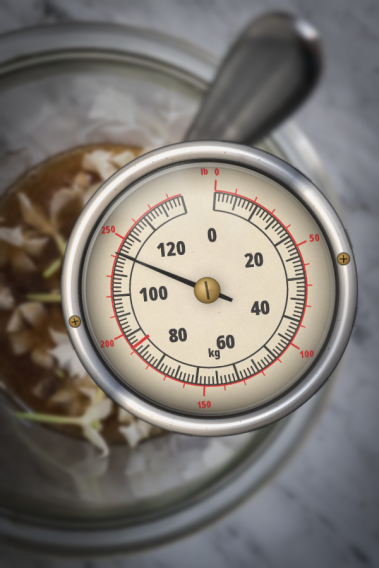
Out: value=110 unit=kg
